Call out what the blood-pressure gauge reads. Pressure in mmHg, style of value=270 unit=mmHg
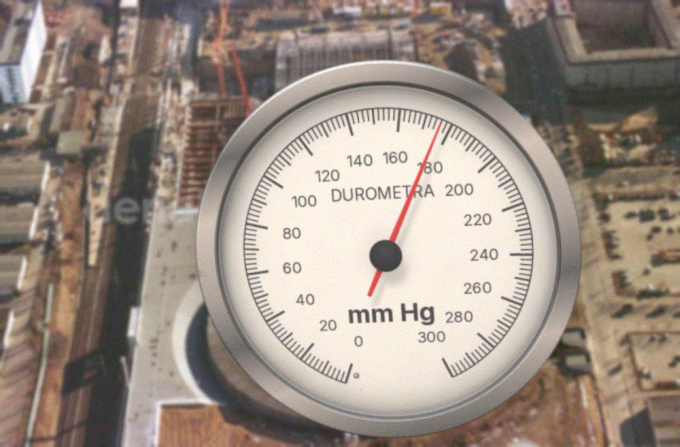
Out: value=176 unit=mmHg
